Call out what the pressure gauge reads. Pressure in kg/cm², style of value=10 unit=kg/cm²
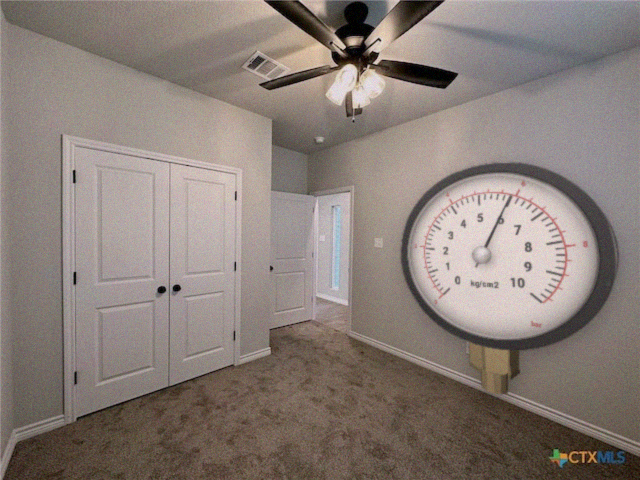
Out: value=6 unit=kg/cm²
